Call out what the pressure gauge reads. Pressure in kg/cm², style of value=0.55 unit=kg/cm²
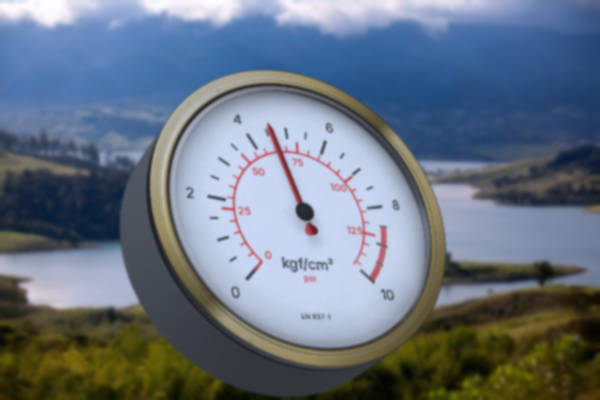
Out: value=4.5 unit=kg/cm²
